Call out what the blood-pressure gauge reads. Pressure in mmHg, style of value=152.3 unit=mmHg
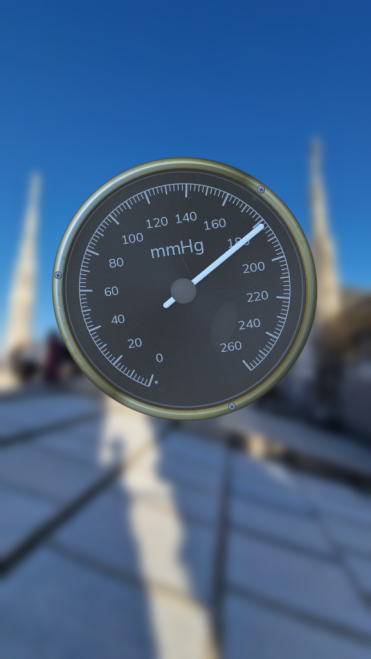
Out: value=182 unit=mmHg
